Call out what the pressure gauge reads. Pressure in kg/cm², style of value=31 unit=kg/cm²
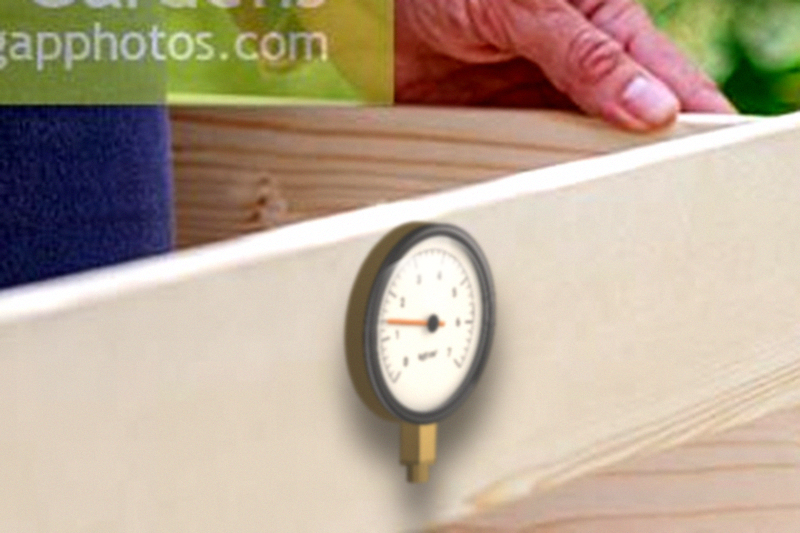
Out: value=1.4 unit=kg/cm²
